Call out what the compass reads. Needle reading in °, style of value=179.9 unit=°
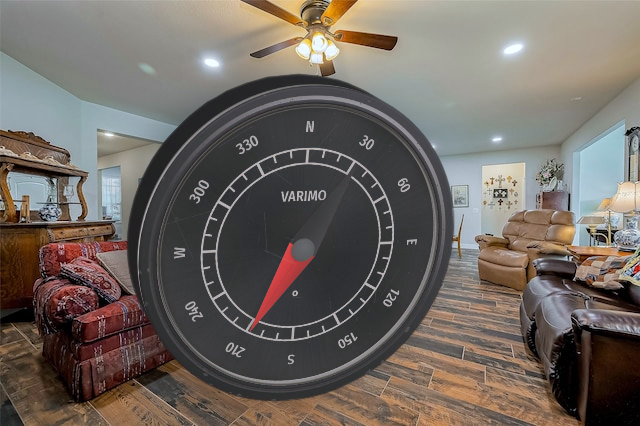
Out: value=210 unit=°
